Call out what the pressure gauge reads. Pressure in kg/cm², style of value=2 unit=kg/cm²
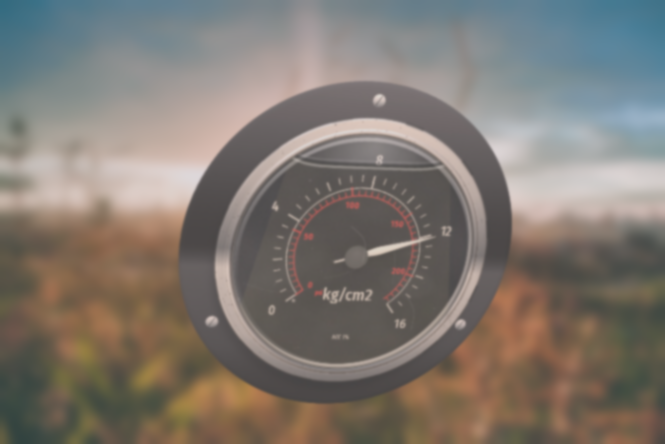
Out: value=12 unit=kg/cm²
